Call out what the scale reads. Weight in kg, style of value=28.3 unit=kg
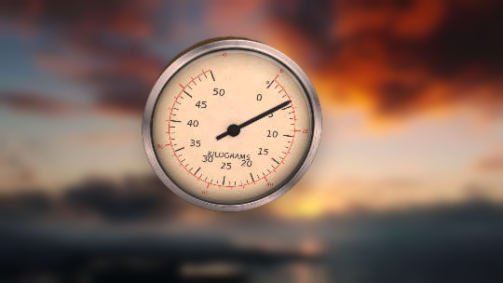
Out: value=4 unit=kg
